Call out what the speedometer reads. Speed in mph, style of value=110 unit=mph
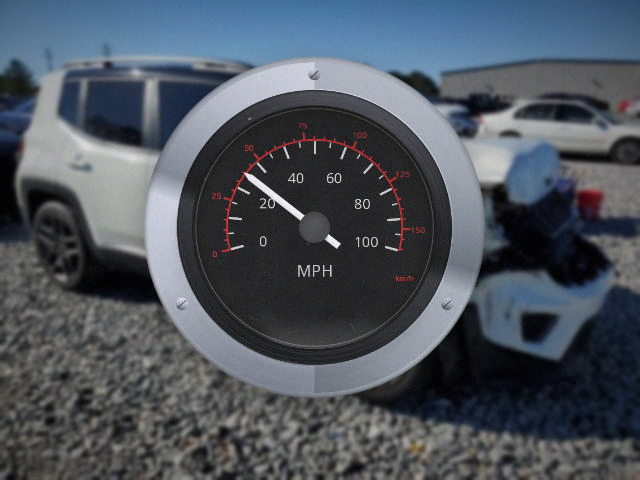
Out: value=25 unit=mph
